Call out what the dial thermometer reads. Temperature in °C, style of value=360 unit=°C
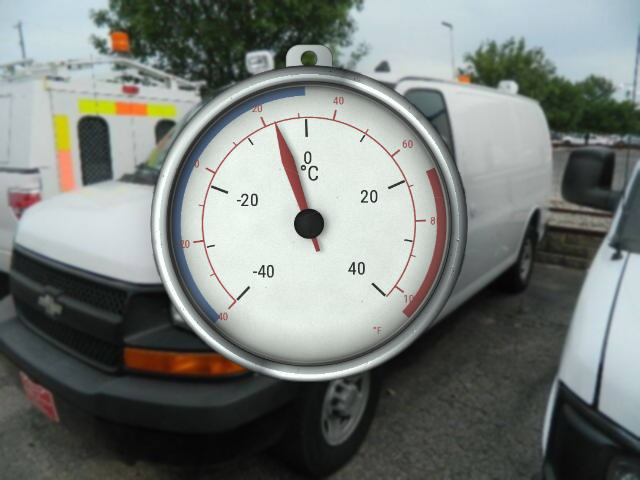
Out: value=-5 unit=°C
